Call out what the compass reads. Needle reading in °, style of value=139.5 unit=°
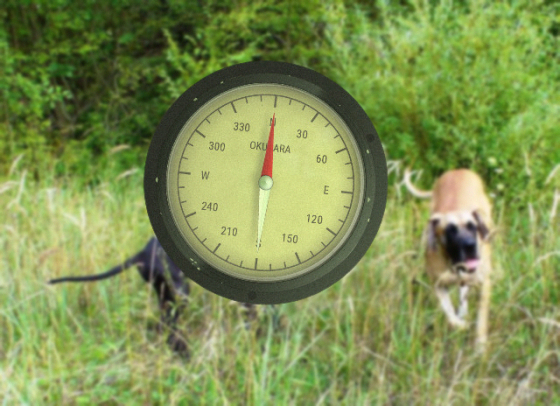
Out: value=0 unit=°
